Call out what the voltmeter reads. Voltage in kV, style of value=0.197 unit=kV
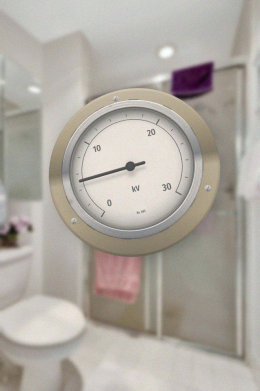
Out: value=5 unit=kV
